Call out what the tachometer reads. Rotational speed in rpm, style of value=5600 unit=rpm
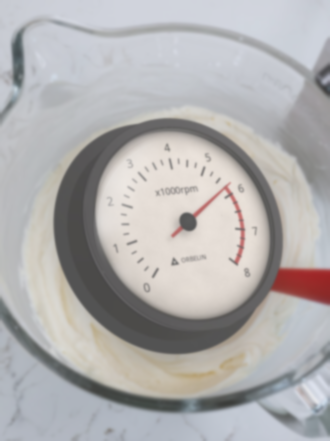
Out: value=5750 unit=rpm
